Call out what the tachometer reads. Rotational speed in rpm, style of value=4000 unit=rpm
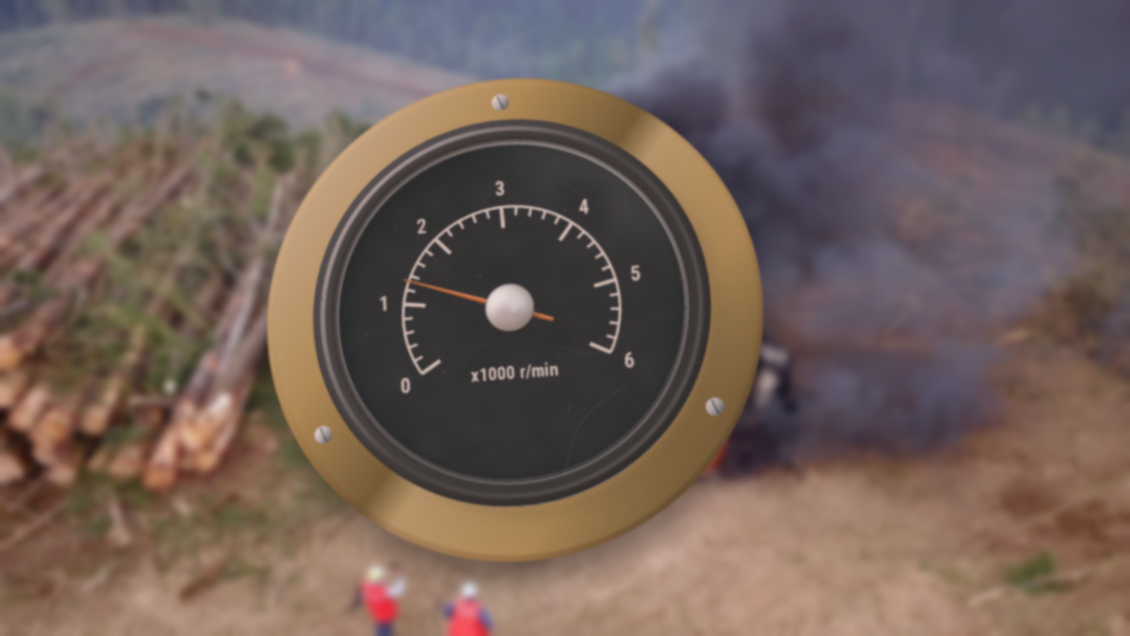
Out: value=1300 unit=rpm
